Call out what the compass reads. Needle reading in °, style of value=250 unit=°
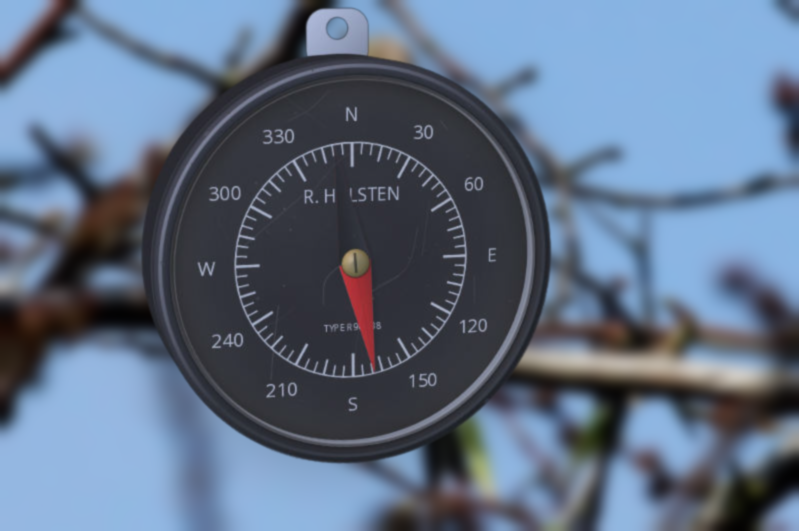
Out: value=170 unit=°
